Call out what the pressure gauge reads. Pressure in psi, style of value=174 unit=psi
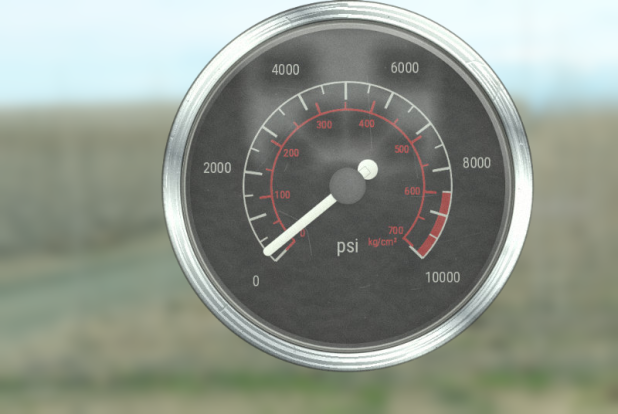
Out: value=250 unit=psi
